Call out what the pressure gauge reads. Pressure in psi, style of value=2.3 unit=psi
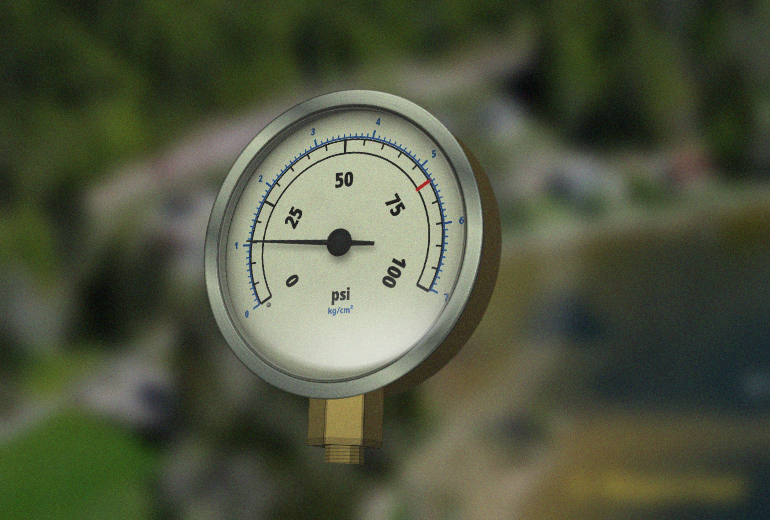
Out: value=15 unit=psi
